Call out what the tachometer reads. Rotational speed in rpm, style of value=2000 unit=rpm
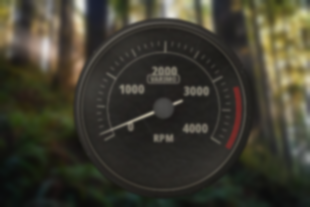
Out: value=100 unit=rpm
